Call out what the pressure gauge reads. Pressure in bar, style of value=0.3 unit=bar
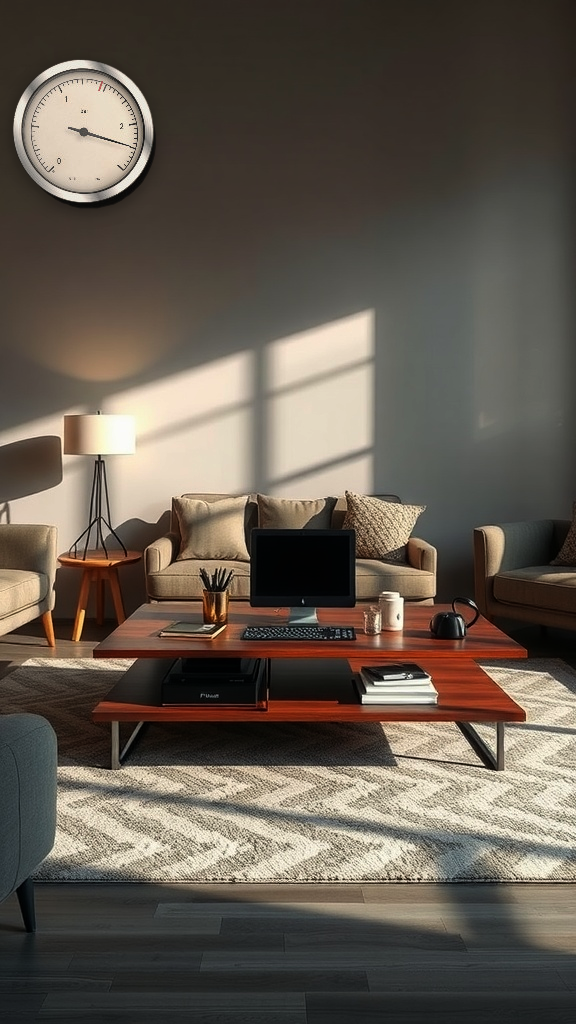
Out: value=2.25 unit=bar
